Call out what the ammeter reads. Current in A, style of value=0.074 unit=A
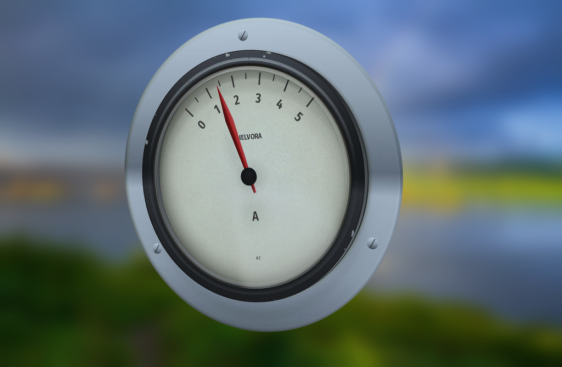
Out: value=1.5 unit=A
